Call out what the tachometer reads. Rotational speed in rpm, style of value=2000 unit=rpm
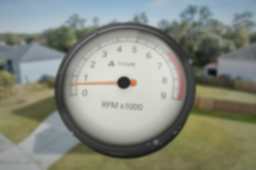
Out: value=500 unit=rpm
